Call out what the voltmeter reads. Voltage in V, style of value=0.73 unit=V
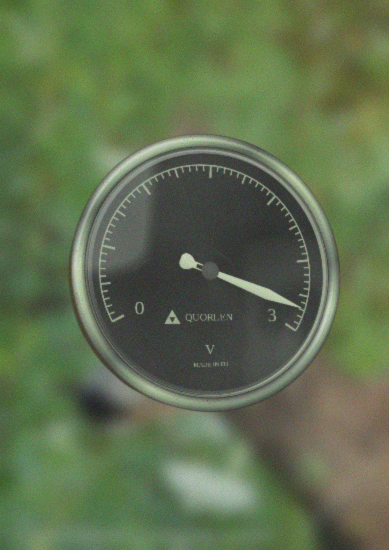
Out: value=2.85 unit=V
